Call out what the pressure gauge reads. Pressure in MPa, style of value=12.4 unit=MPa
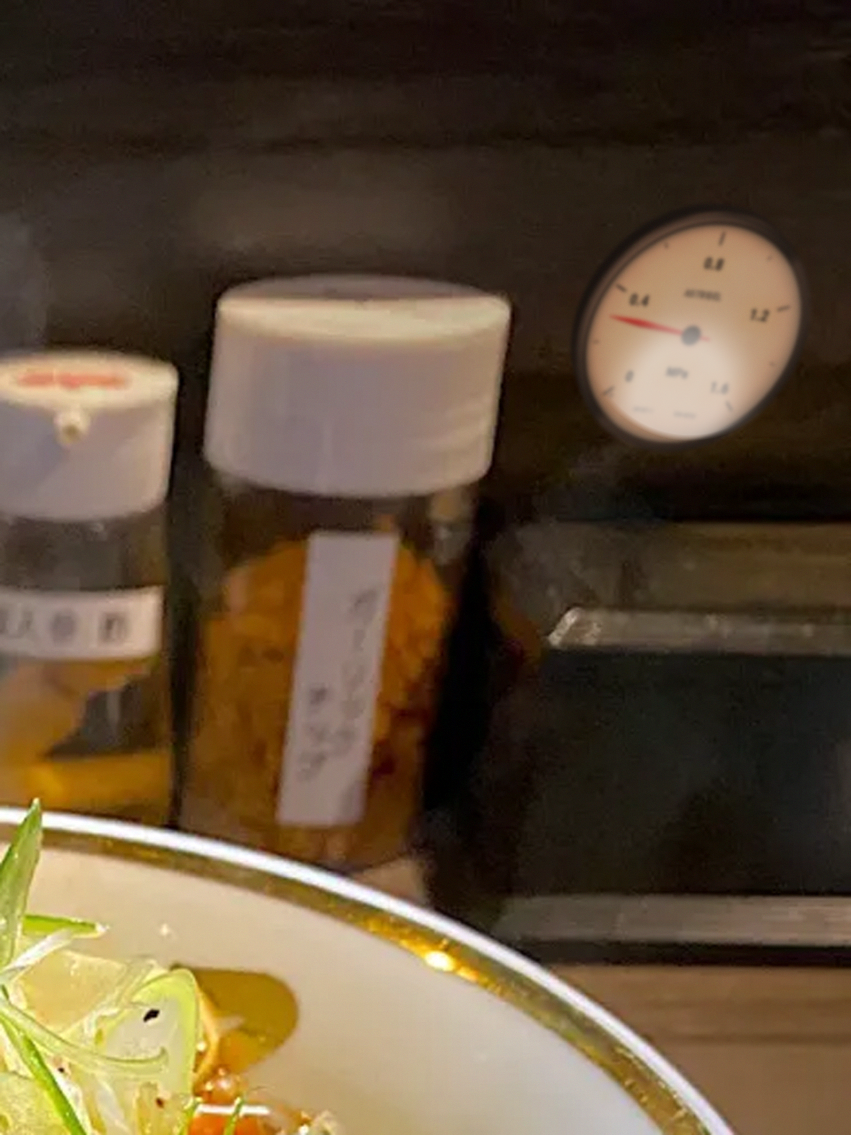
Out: value=0.3 unit=MPa
